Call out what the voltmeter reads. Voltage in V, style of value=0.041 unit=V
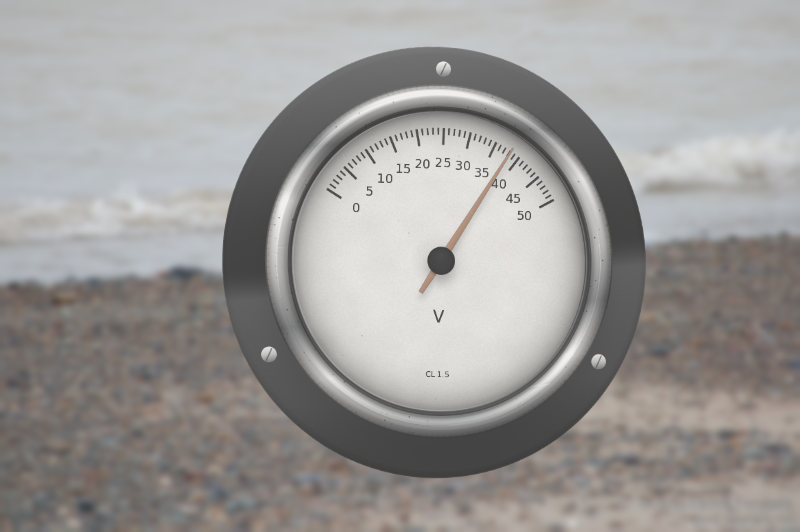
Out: value=38 unit=V
